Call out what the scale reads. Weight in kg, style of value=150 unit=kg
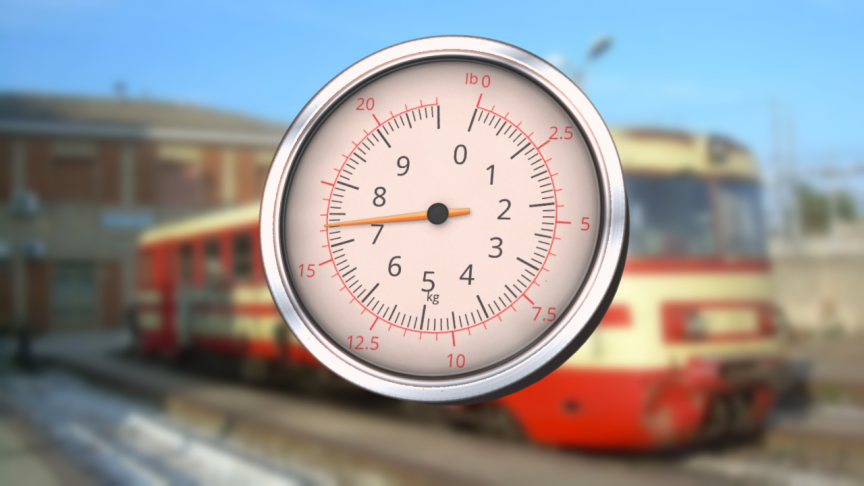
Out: value=7.3 unit=kg
